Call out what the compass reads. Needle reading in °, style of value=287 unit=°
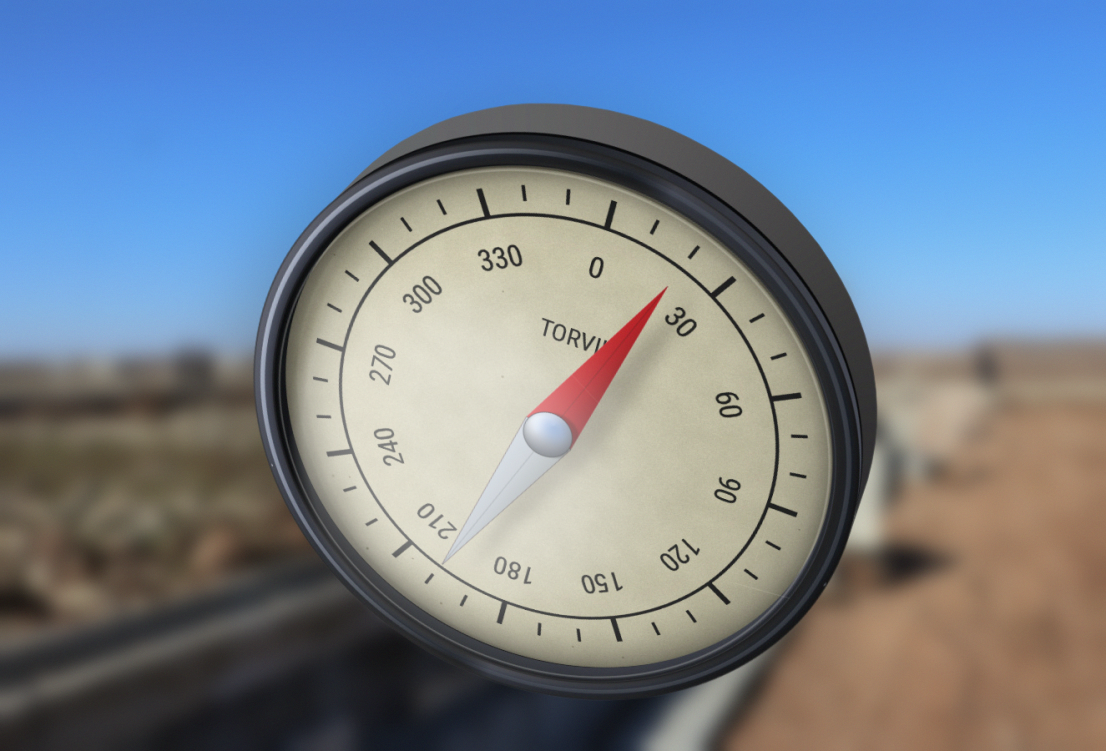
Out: value=20 unit=°
